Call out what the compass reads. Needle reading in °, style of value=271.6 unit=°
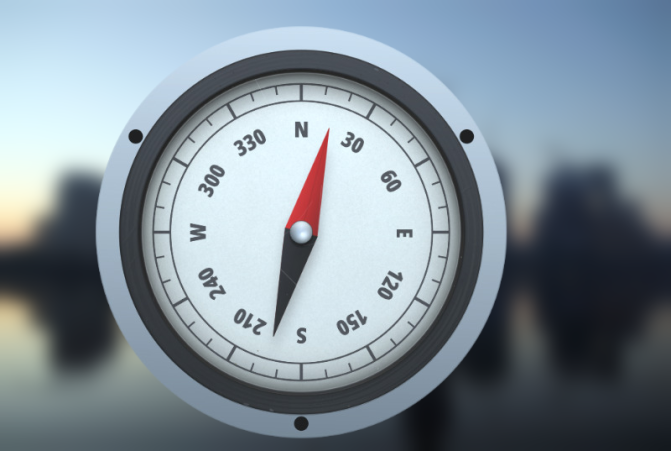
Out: value=15 unit=°
